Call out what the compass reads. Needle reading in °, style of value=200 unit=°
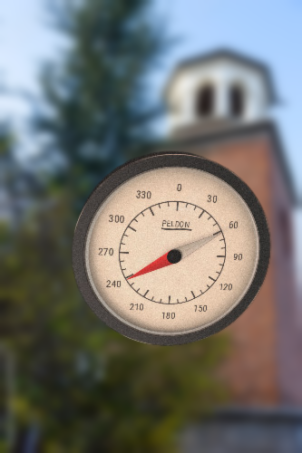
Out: value=240 unit=°
